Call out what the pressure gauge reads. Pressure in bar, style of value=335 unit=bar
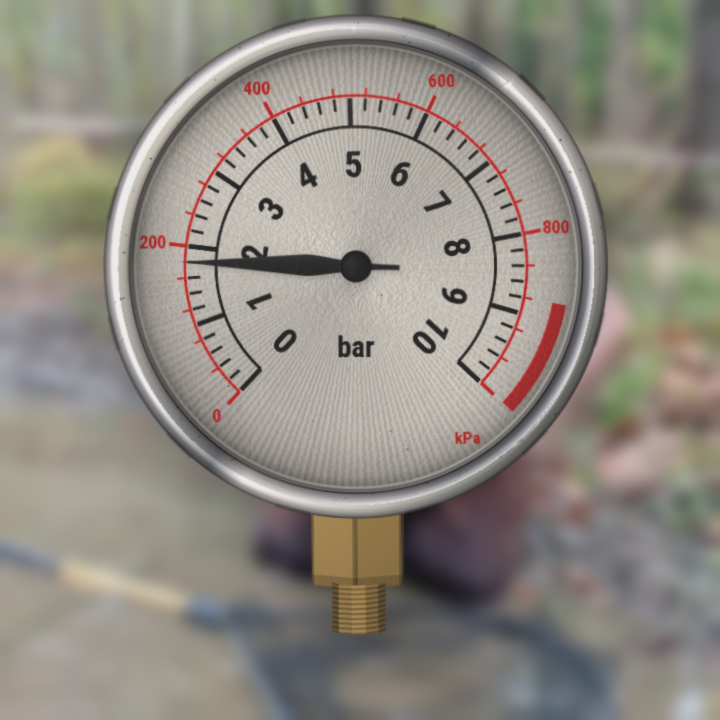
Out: value=1.8 unit=bar
